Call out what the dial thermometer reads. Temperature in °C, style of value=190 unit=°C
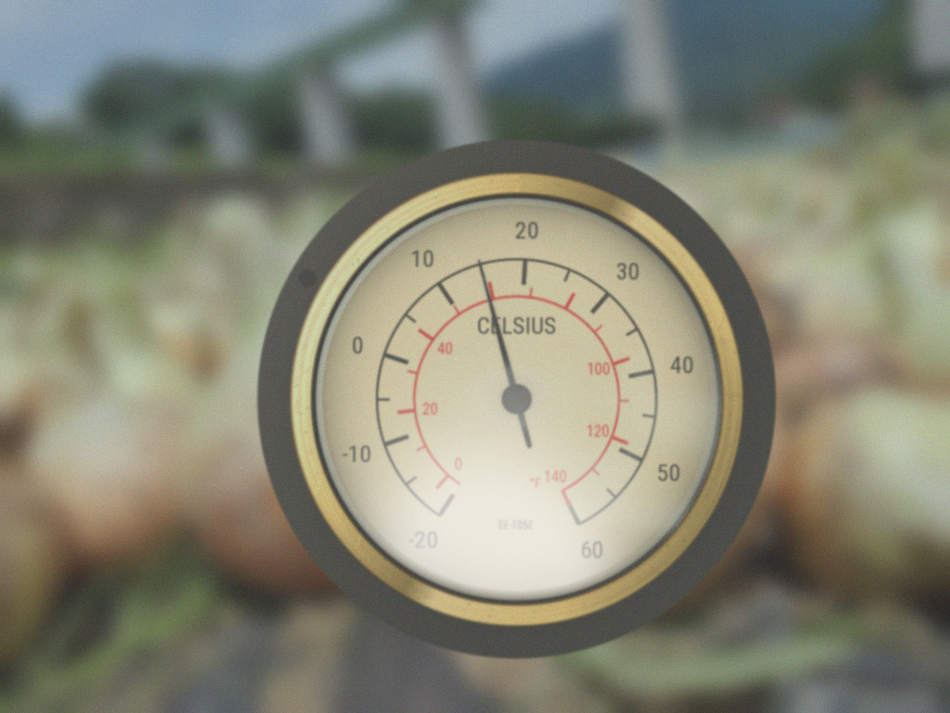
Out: value=15 unit=°C
